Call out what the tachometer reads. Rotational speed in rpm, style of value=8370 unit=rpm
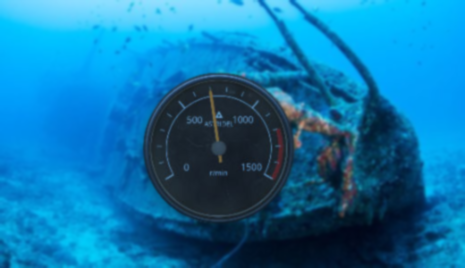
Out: value=700 unit=rpm
